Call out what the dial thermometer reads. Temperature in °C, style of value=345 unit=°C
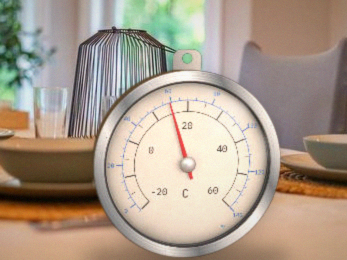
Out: value=15 unit=°C
